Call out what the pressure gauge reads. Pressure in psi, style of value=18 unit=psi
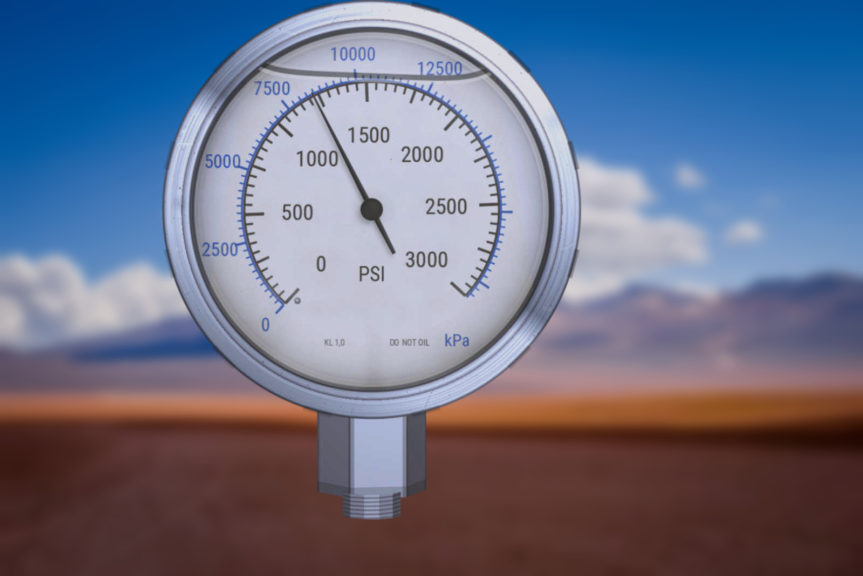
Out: value=1225 unit=psi
